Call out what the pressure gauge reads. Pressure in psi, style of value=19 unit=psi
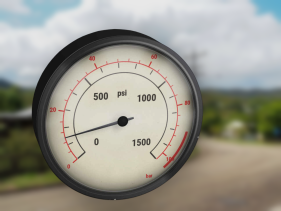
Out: value=150 unit=psi
